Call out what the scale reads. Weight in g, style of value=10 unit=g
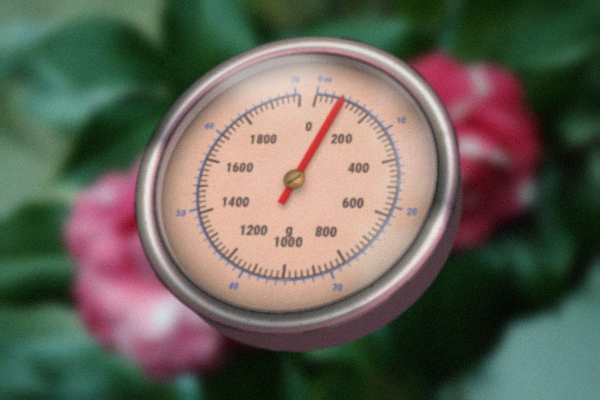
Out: value=100 unit=g
